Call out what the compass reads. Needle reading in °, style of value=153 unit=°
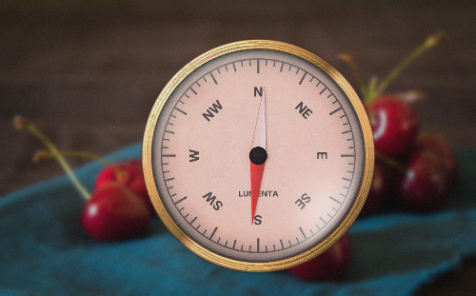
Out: value=185 unit=°
